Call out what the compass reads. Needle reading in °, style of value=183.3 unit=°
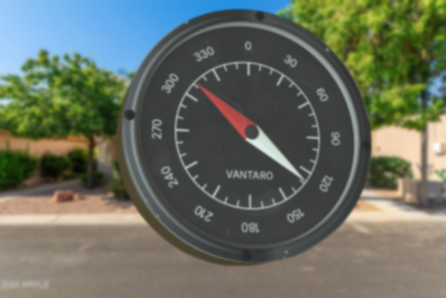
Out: value=310 unit=°
